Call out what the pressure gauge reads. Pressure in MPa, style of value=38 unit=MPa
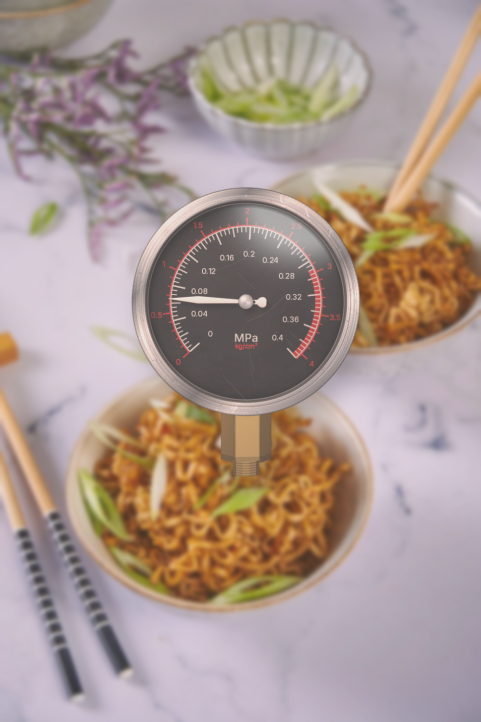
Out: value=0.065 unit=MPa
